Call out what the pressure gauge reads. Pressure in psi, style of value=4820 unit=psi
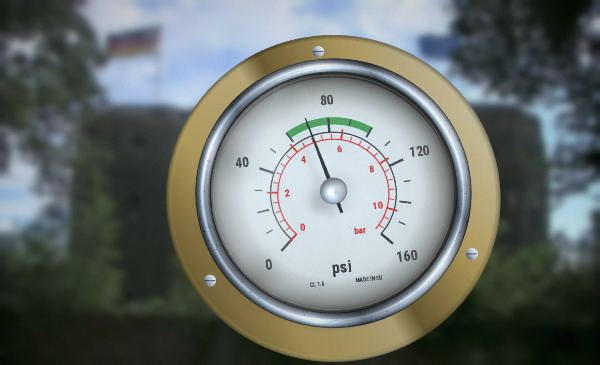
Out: value=70 unit=psi
